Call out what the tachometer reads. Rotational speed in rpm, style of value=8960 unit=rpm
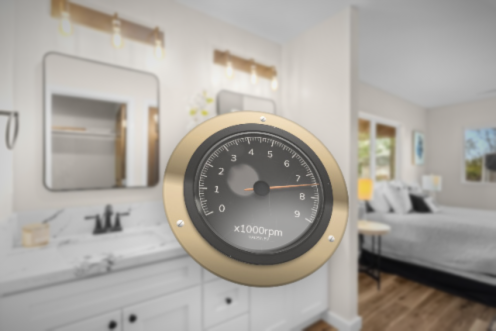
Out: value=7500 unit=rpm
